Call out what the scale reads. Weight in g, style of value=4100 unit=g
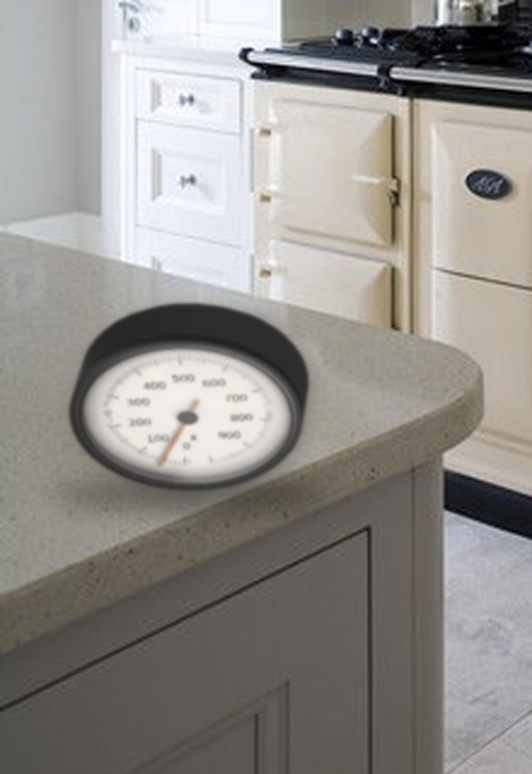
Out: value=50 unit=g
